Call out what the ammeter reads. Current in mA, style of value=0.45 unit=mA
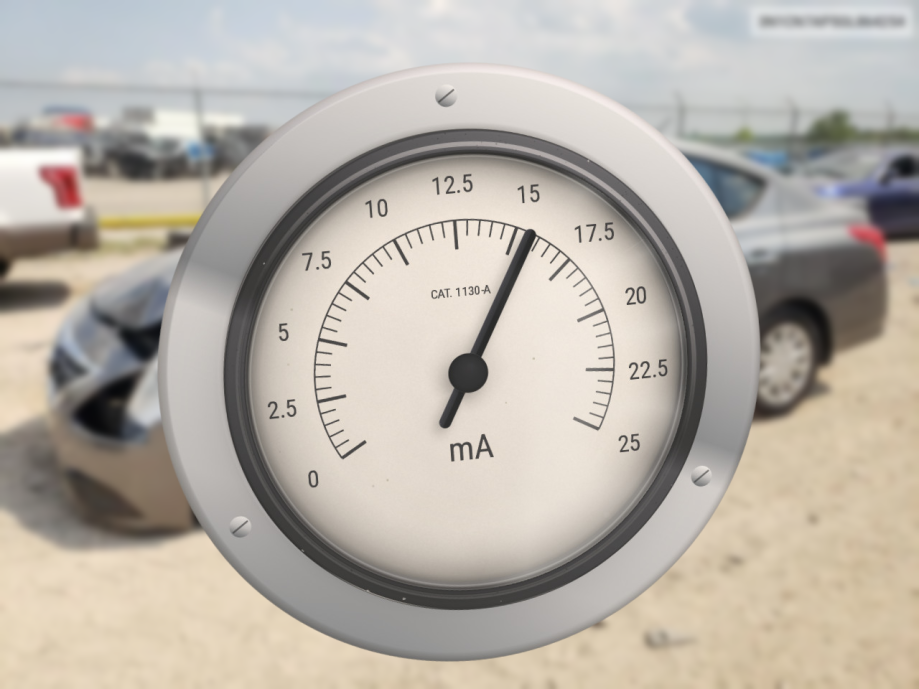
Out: value=15.5 unit=mA
